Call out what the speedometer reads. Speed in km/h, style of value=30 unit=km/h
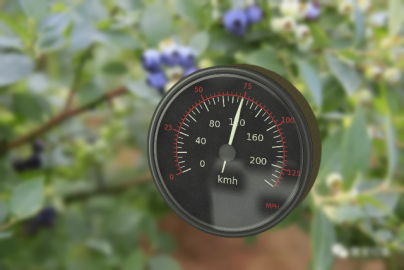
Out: value=120 unit=km/h
